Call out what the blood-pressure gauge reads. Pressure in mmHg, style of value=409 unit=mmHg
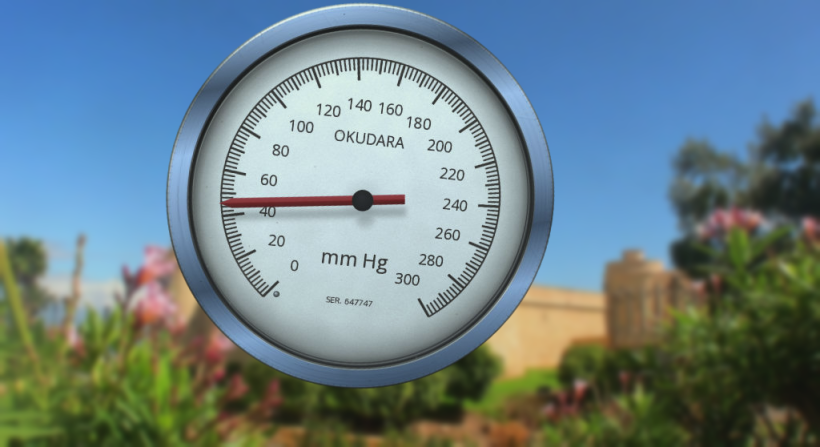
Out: value=46 unit=mmHg
